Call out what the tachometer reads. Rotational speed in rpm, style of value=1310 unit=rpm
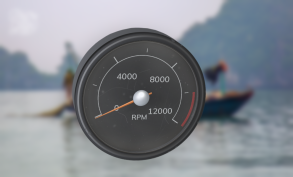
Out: value=0 unit=rpm
